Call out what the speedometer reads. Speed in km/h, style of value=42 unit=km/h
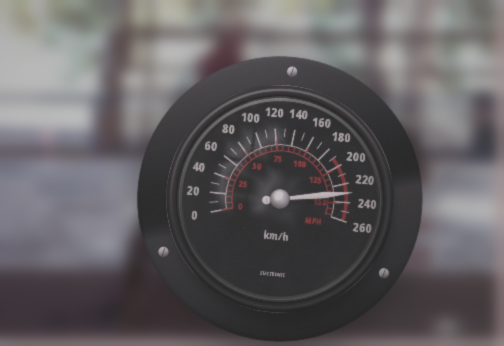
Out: value=230 unit=km/h
